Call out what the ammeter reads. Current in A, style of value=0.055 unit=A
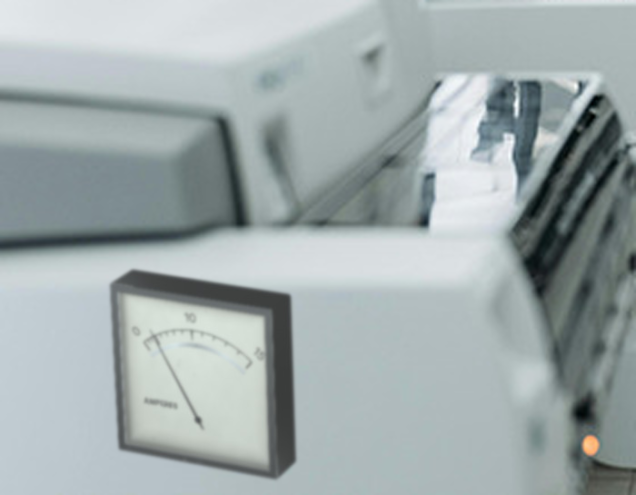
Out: value=5 unit=A
